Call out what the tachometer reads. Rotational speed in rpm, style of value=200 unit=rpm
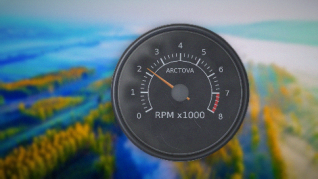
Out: value=2200 unit=rpm
